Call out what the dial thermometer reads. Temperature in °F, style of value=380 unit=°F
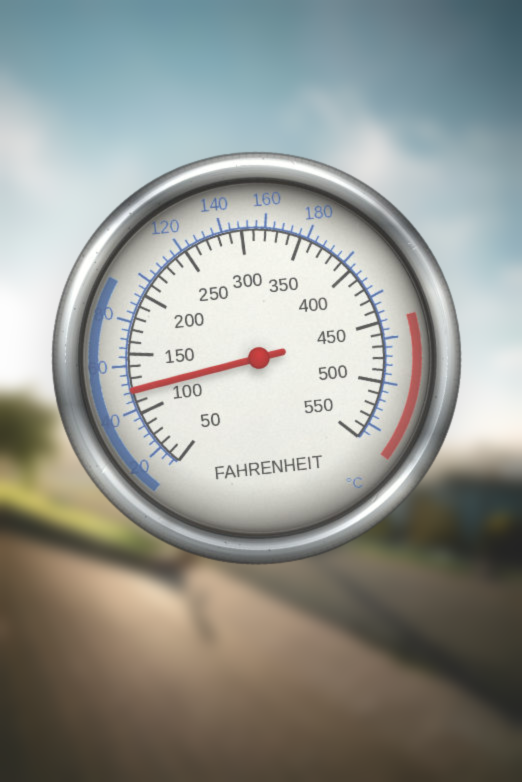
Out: value=120 unit=°F
